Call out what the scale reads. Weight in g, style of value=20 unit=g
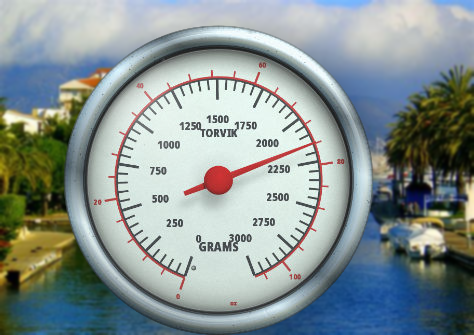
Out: value=2150 unit=g
